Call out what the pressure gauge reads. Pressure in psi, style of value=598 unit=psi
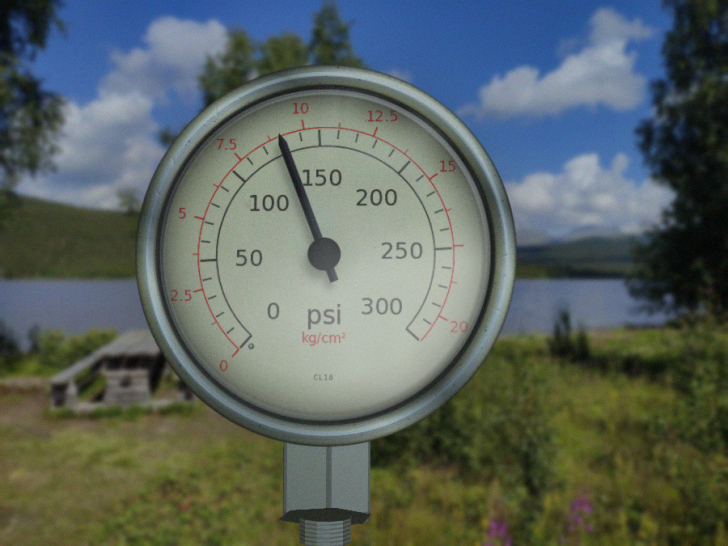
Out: value=130 unit=psi
